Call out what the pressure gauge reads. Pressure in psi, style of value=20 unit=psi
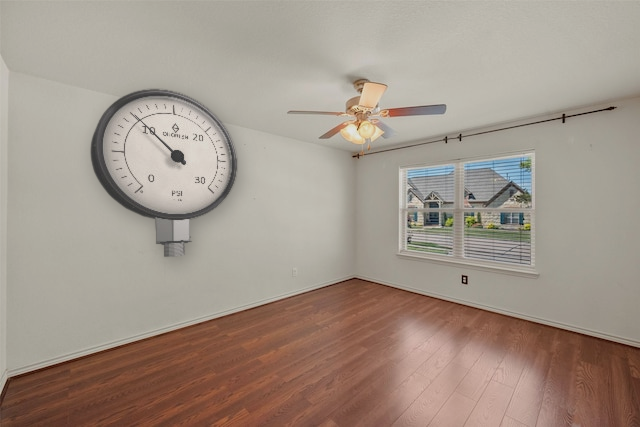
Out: value=10 unit=psi
